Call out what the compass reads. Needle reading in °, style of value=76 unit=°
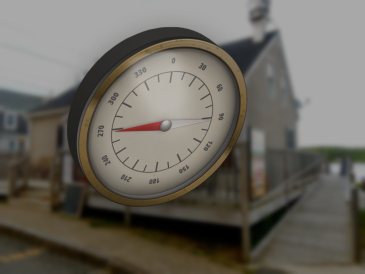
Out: value=270 unit=°
